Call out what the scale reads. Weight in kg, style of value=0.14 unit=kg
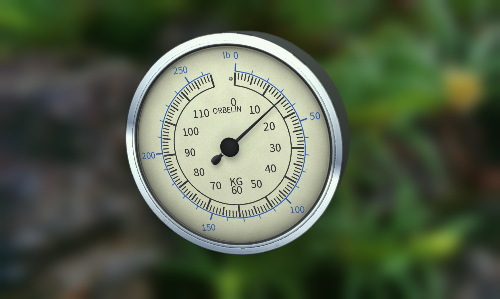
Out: value=15 unit=kg
